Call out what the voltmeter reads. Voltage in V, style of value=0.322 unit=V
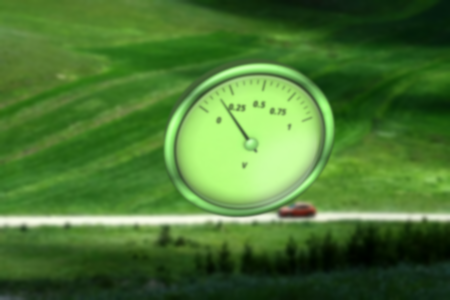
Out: value=0.15 unit=V
